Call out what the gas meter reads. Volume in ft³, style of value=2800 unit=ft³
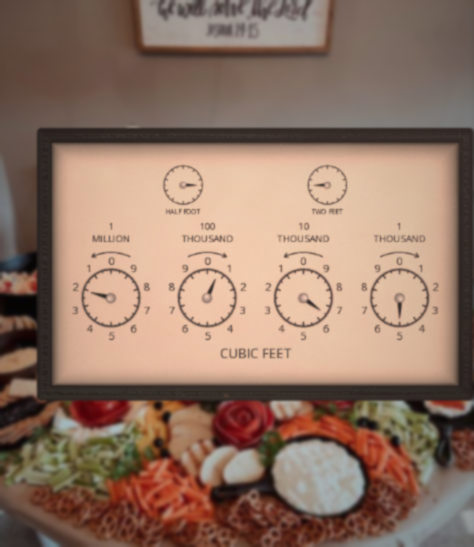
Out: value=206500 unit=ft³
